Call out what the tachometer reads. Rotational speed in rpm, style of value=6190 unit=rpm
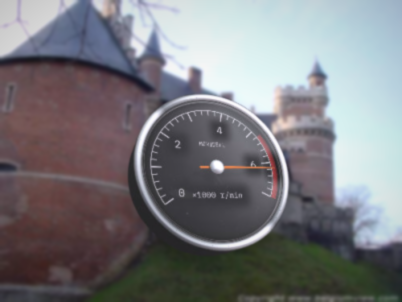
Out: value=6200 unit=rpm
